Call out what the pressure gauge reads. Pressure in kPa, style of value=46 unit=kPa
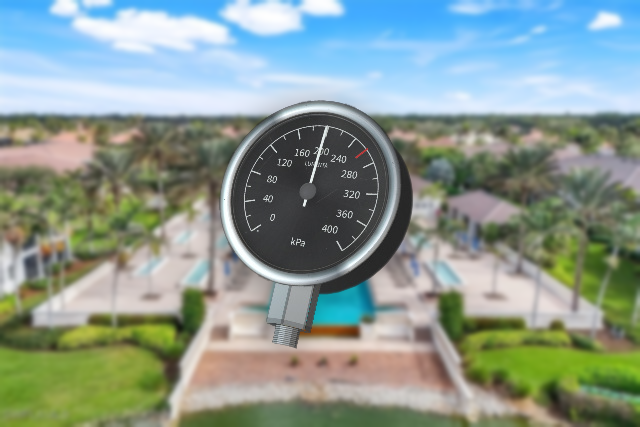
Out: value=200 unit=kPa
